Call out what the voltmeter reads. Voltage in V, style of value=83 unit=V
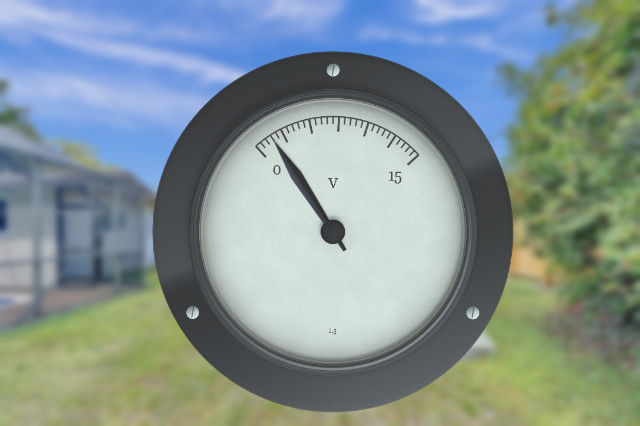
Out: value=1.5 unit=V
